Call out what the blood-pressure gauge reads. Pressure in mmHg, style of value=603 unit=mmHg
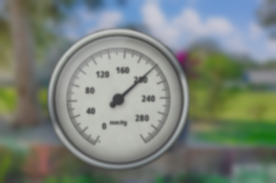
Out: value=200 unit=mmHg
